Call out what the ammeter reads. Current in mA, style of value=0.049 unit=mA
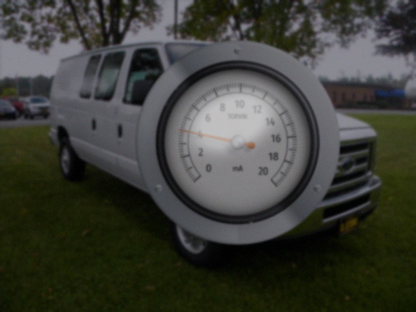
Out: value=4 unit=mA
